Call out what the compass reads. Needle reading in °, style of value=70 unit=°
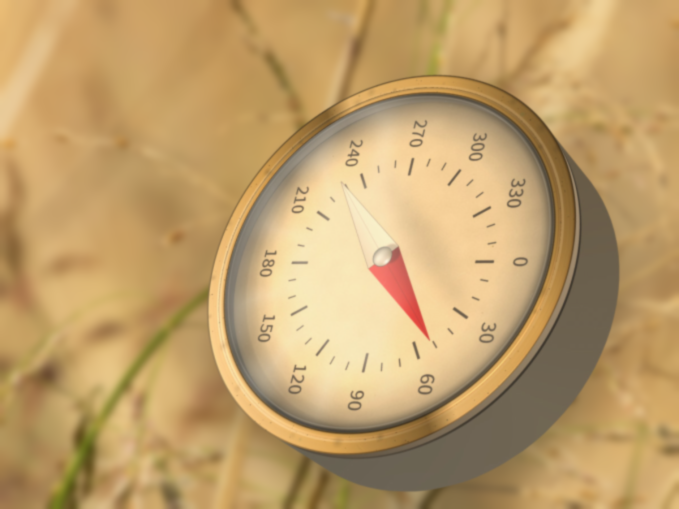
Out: value=50 unit=°
